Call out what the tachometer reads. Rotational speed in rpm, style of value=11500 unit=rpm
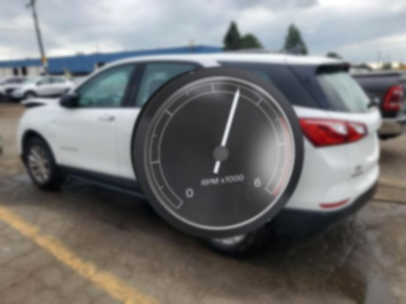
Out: value=3500 unit=rpm
